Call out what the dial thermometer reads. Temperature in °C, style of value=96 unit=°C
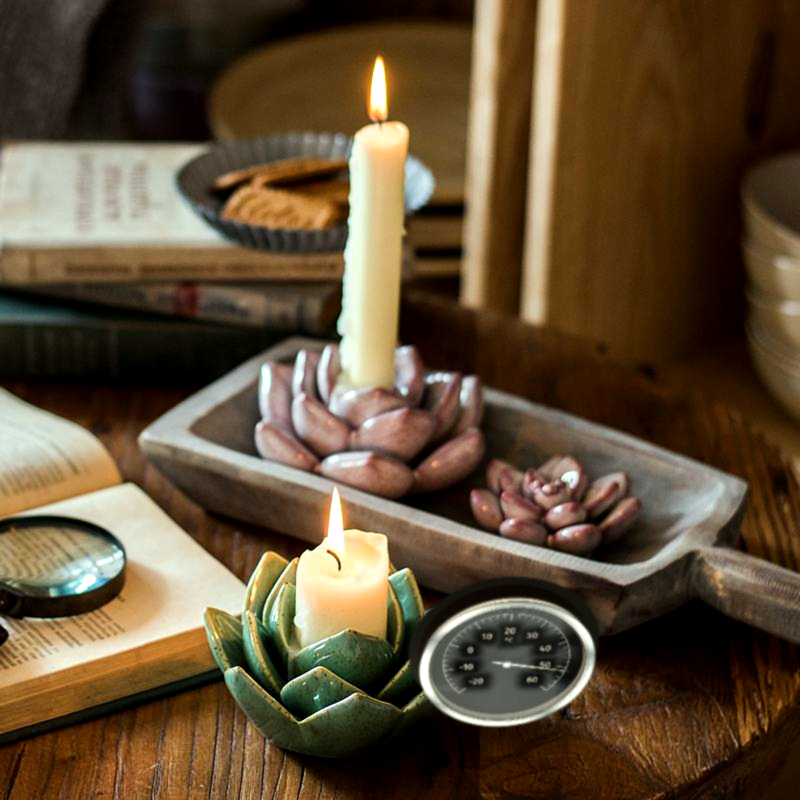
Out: value=50 unit=°C
